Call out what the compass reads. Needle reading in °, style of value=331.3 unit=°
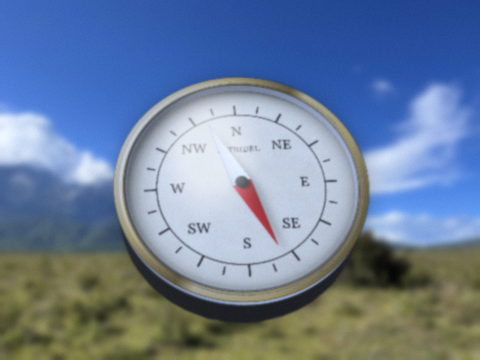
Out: value=157.5 unit=°
